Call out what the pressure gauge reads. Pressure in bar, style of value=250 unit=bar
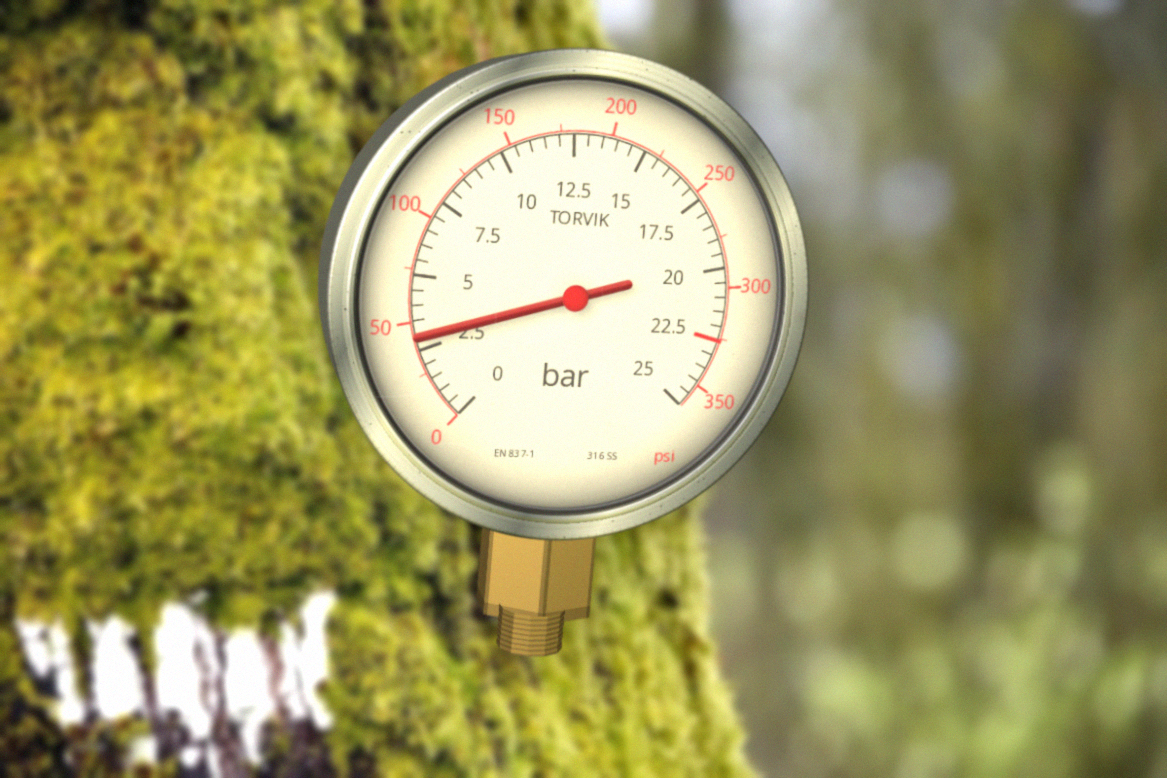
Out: value=3 unit=bar
